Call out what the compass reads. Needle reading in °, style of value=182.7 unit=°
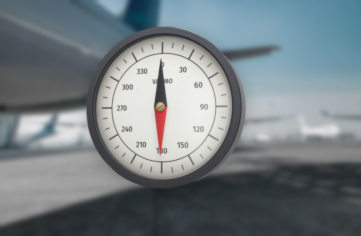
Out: value=180 unit=°
